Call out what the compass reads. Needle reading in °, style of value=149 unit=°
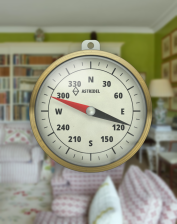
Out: value=290 unit=°
